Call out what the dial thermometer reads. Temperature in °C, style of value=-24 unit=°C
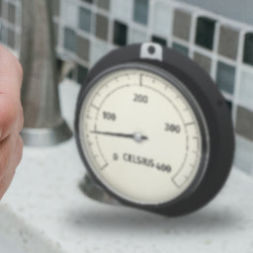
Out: value=60 unit=°C
